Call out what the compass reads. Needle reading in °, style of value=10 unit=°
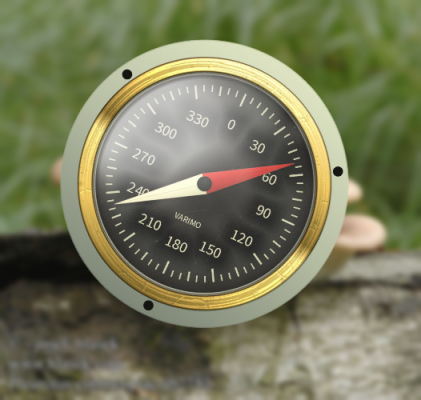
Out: value=52.5 unit=°
